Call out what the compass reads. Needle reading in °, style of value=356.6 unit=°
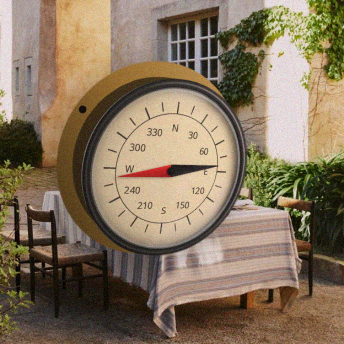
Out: value=262.5 unit=°
